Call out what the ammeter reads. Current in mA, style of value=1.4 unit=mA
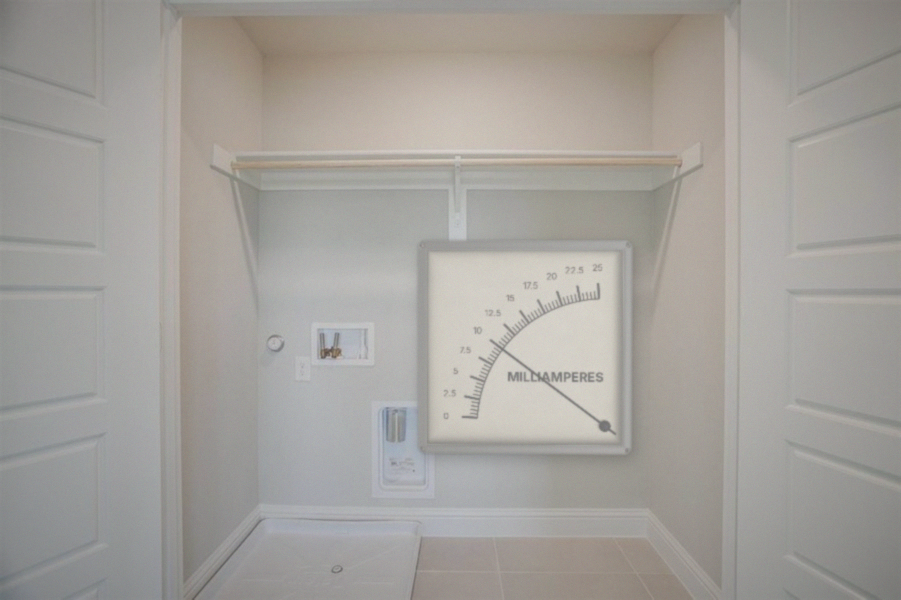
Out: value=10 unit=mA
